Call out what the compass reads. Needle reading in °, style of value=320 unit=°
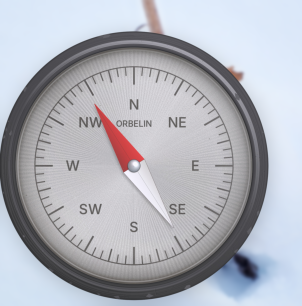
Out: value=327.5 unit=°
